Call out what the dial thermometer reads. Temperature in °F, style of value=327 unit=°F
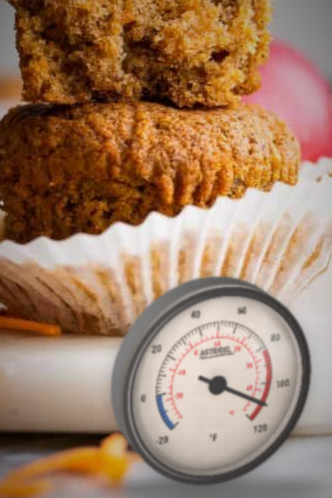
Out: value=110 unit=°F
